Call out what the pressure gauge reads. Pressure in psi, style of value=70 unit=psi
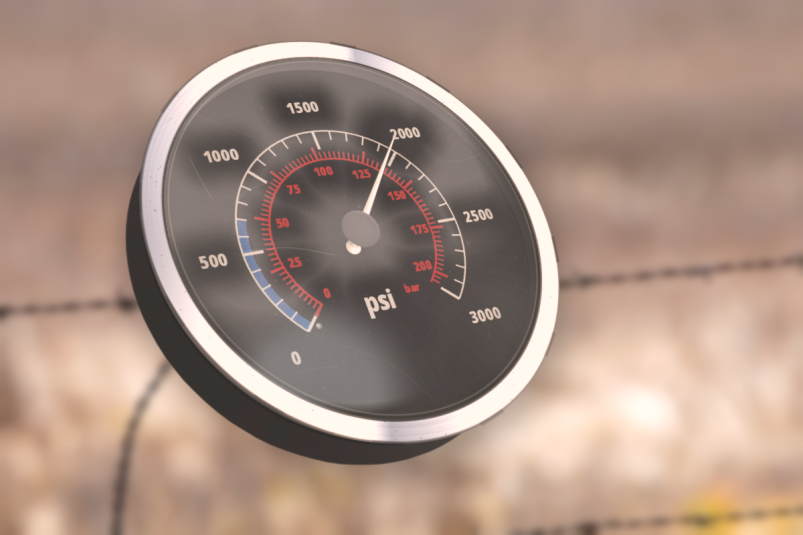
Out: value=1950 unit=psi
